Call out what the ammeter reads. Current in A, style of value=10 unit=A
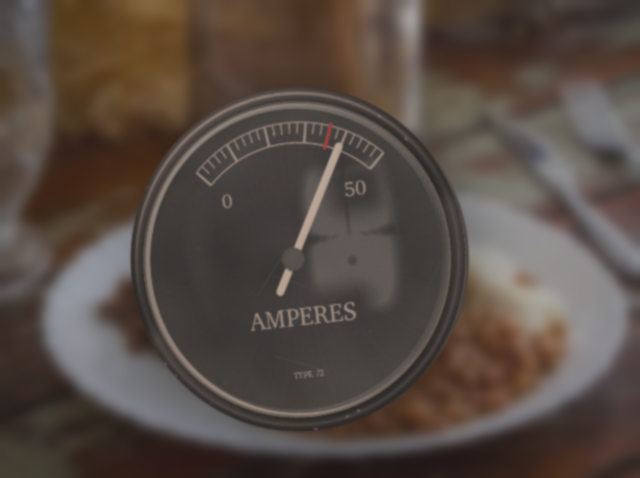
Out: value=40 unit=A
